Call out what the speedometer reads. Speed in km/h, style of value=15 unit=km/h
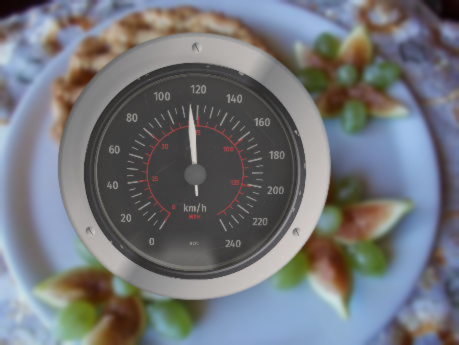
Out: value=115 unit=km/h
